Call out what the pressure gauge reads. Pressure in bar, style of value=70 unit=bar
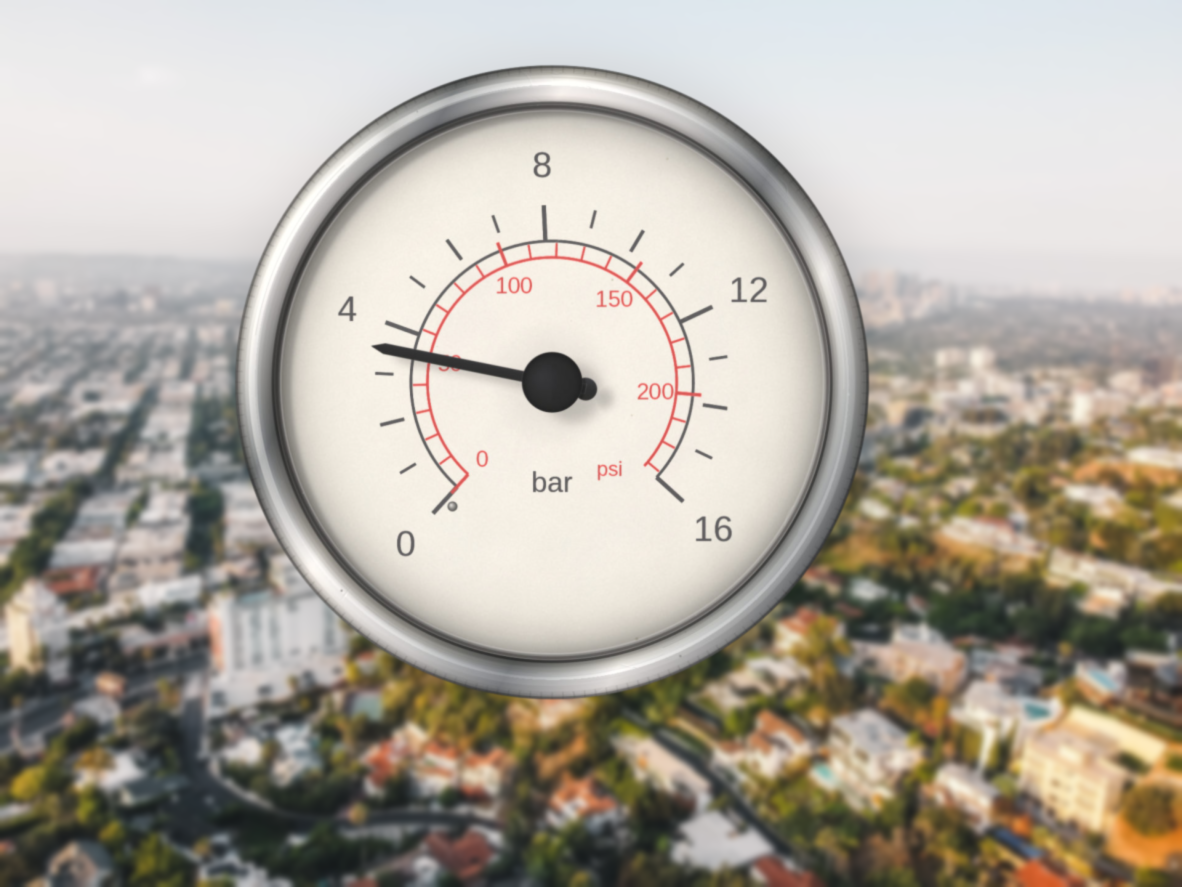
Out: value=3.5 unit=bar
